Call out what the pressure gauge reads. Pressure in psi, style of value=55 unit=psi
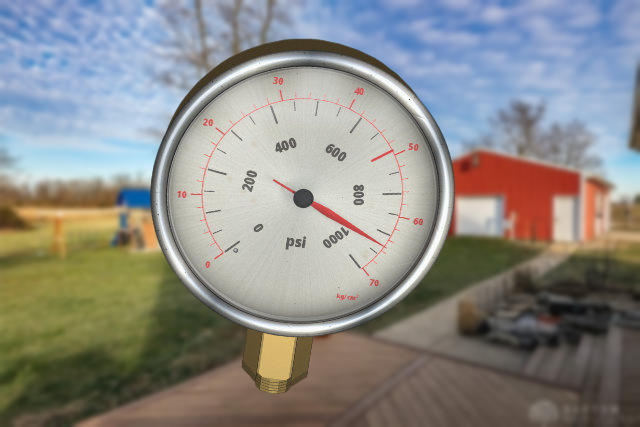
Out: value=925 unit=psi
